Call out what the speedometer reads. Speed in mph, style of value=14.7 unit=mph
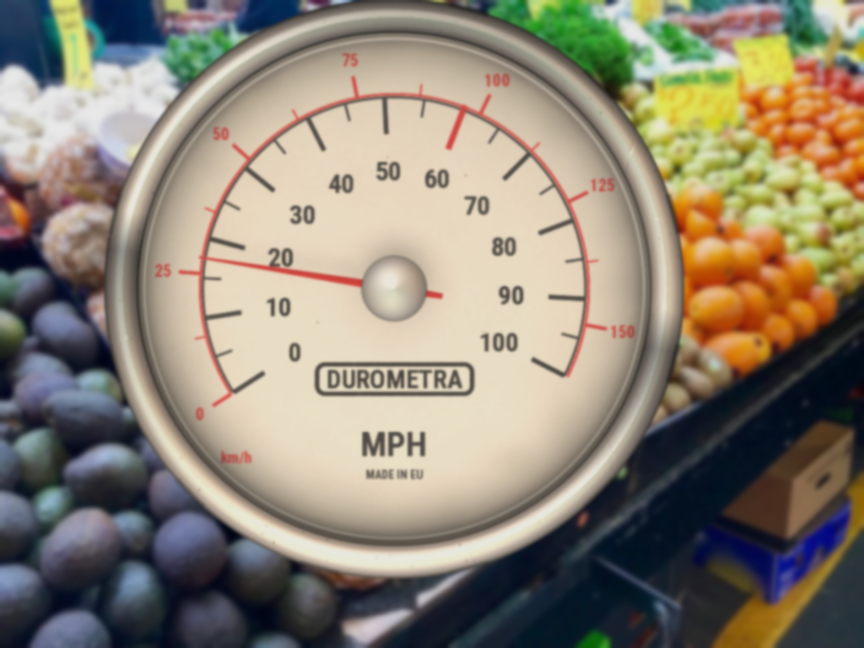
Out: value=17.5 unit=mph
